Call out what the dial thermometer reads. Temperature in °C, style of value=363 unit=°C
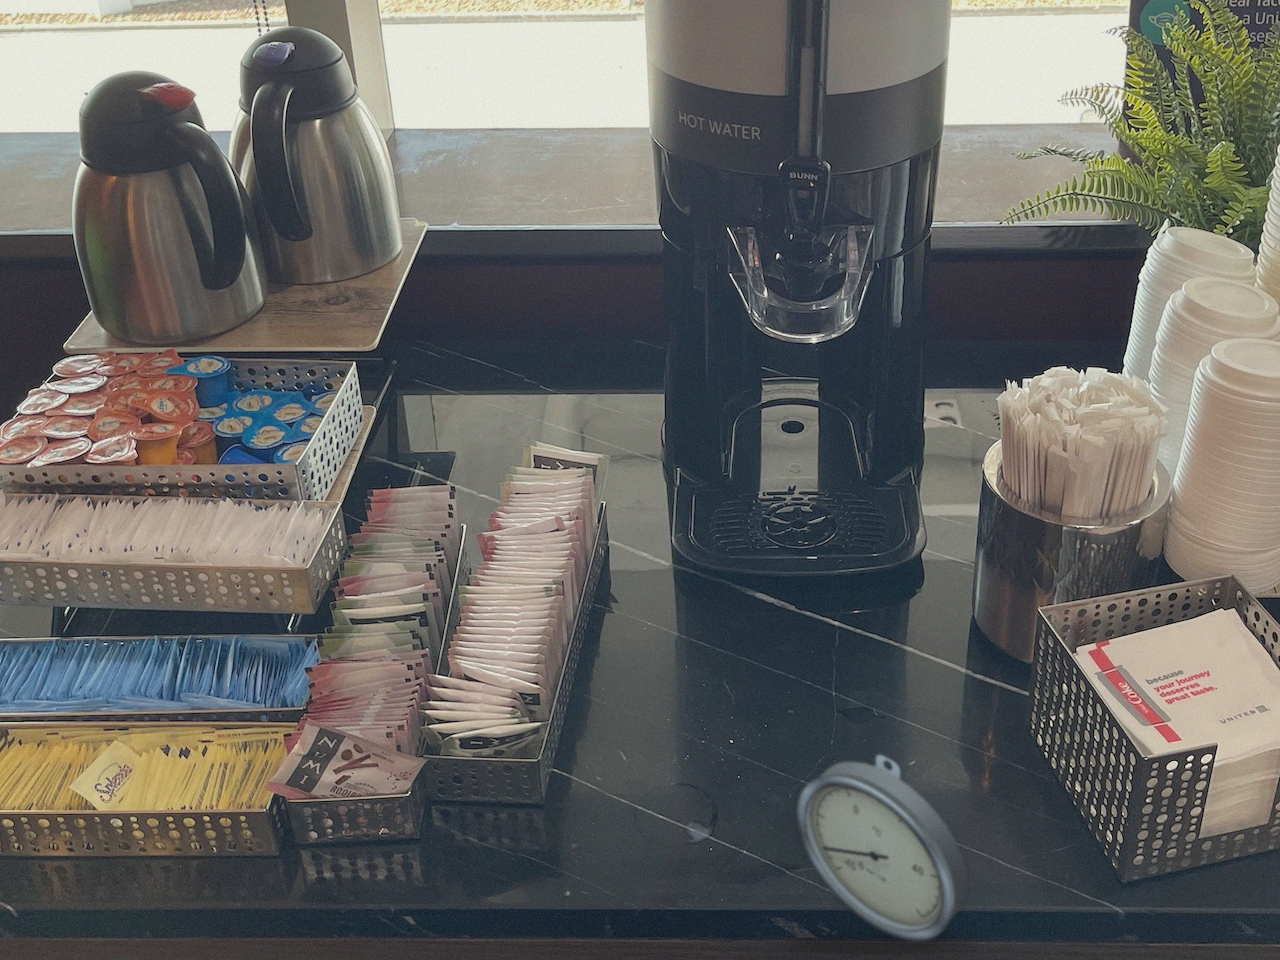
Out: value=-32 unit=°C
